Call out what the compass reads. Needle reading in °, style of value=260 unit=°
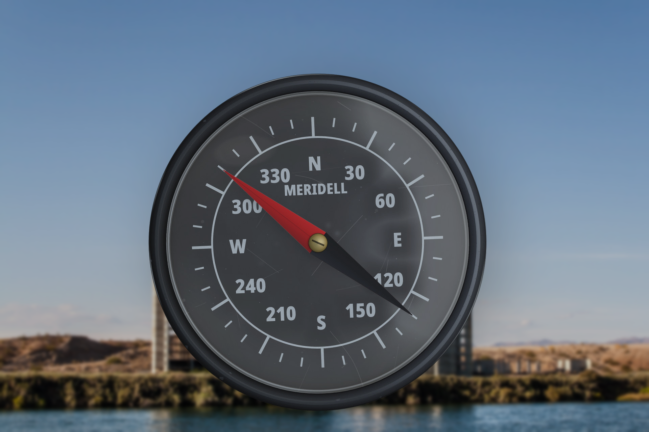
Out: value=310 unit=°
